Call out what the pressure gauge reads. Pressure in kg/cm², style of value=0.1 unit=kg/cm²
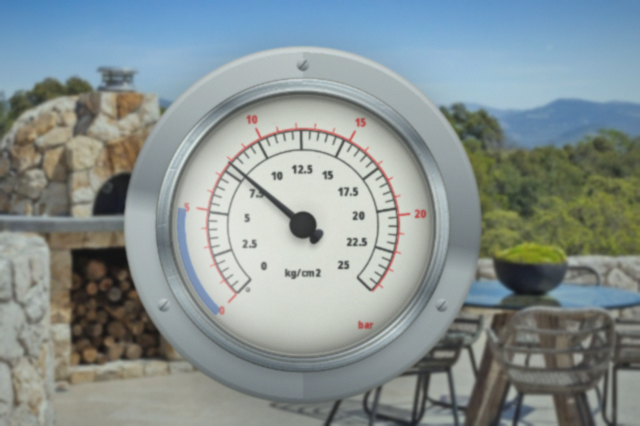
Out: value=8 unit=kg/cm²
